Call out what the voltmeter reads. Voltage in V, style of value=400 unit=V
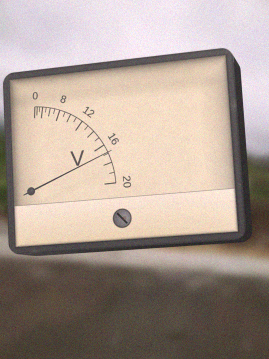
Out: value=17 unit=V
